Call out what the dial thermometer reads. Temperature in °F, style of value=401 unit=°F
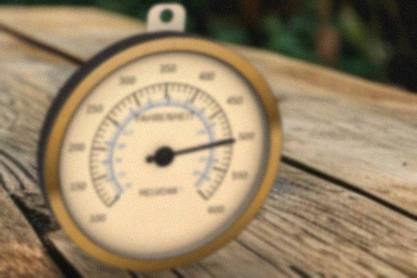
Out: value=500 unit=°F
